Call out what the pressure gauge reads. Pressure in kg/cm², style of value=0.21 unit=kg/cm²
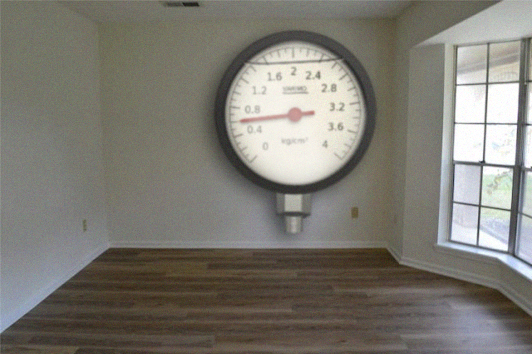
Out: value=0.6 unit=kg/cm²
